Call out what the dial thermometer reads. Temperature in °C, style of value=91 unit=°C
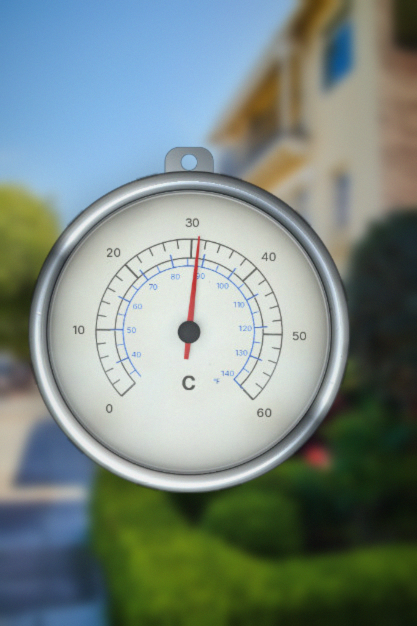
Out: value=31 unit=°C
